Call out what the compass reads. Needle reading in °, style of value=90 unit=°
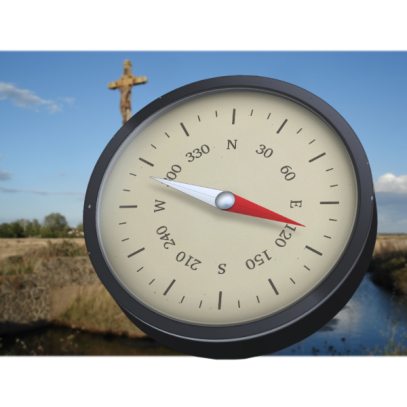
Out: value=110 unit=°
